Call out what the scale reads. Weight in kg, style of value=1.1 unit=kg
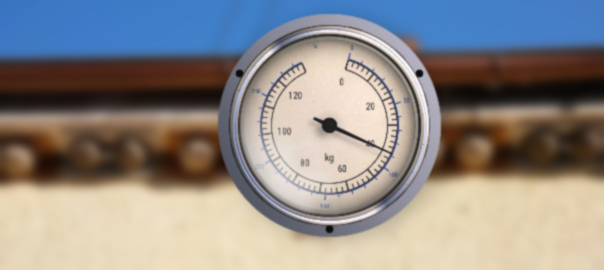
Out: value=40 unit=kg
